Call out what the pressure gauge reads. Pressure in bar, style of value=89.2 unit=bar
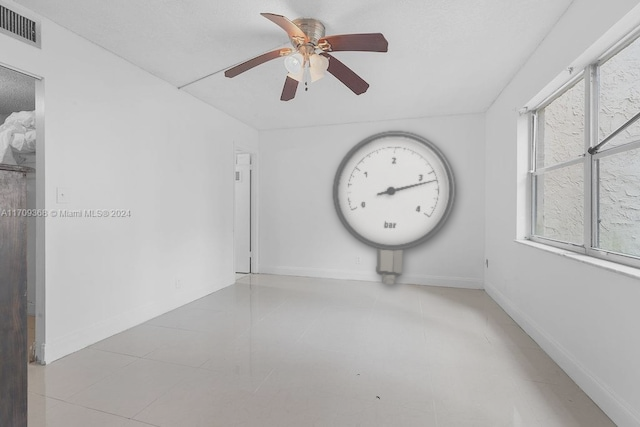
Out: value=3.2 unit=bar
